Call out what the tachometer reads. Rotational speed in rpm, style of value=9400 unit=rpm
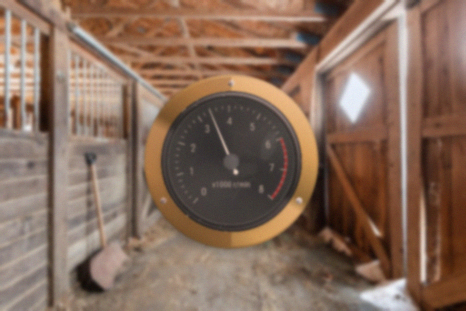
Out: value=3400 unit=rpm
